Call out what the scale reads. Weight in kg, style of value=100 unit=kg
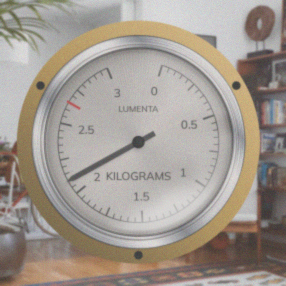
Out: value=2.1 unit=kg
